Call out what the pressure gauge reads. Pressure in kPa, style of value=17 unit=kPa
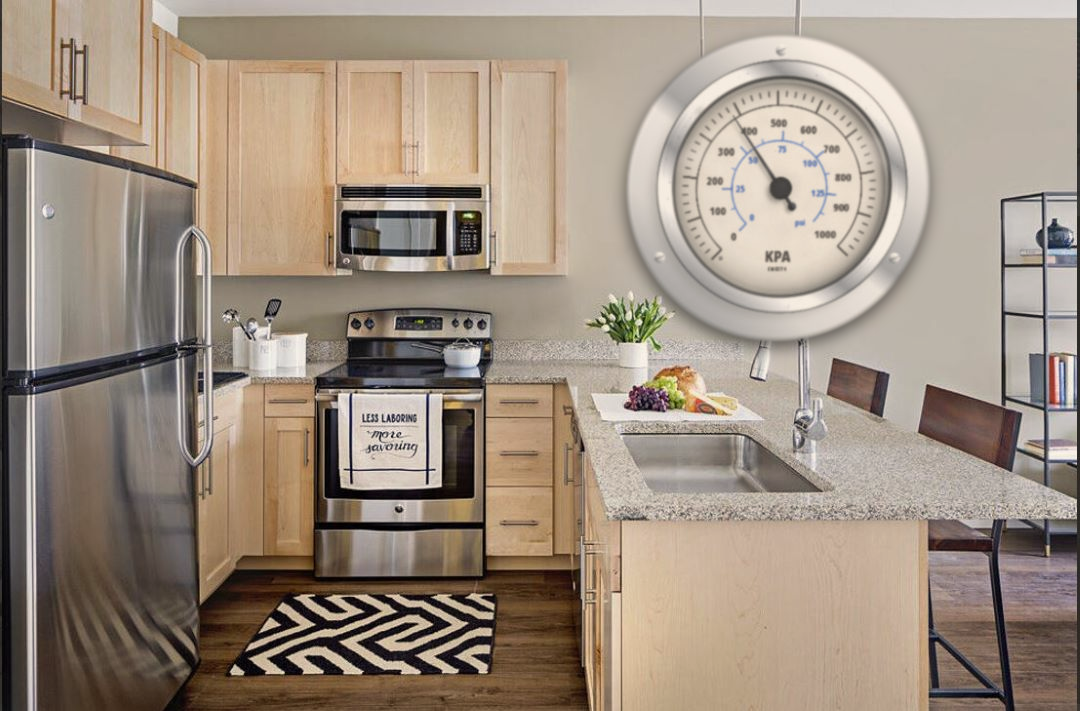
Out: value=380 unit=kPa
